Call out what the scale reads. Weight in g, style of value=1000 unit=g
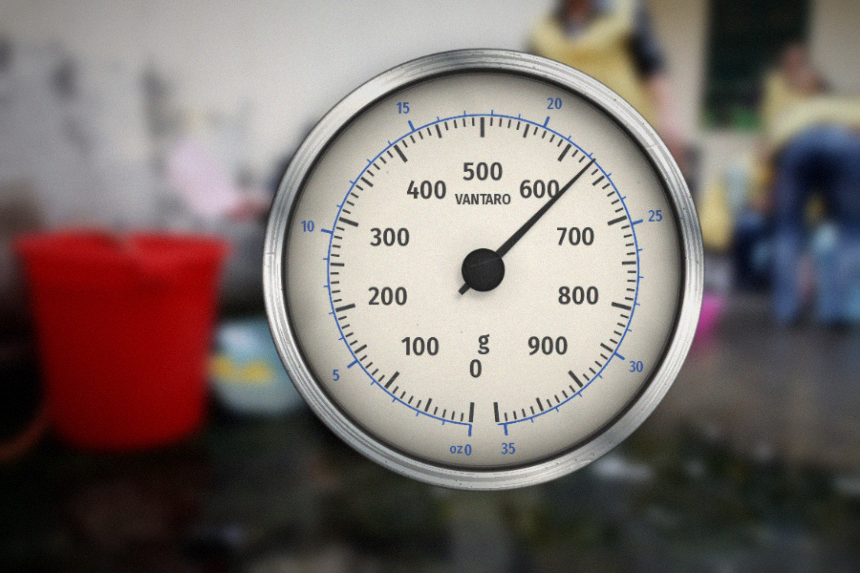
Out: value=630 unit=g
